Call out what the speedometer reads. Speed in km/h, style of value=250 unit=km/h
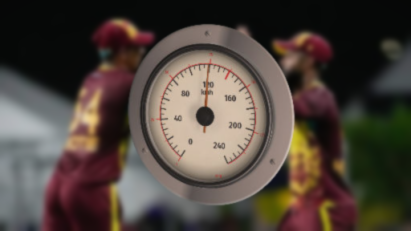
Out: value=120 unit=km/h
